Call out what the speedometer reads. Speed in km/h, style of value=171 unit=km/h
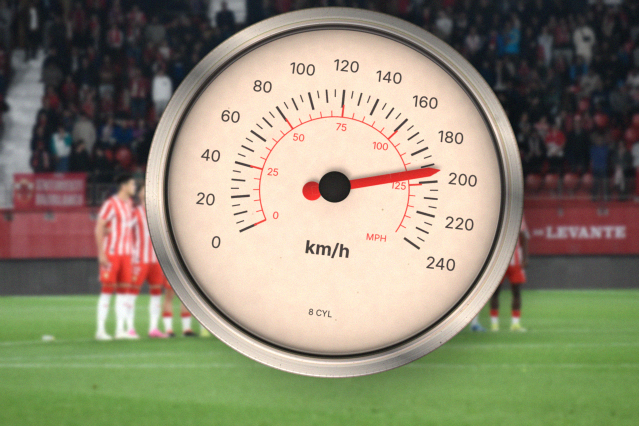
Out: value=195 unit=km/h
